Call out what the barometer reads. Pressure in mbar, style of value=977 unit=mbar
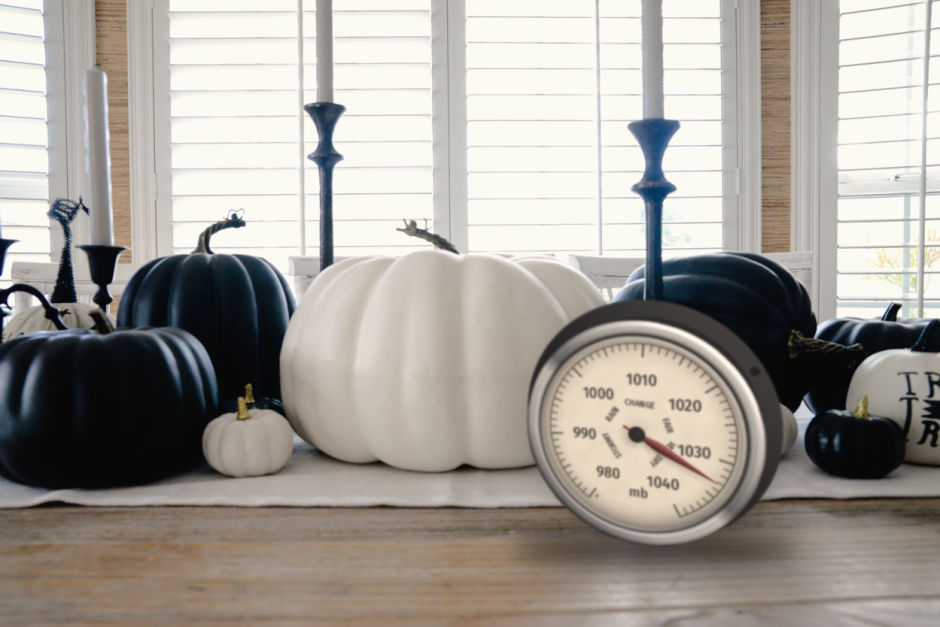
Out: value=1033 unit=mbar
